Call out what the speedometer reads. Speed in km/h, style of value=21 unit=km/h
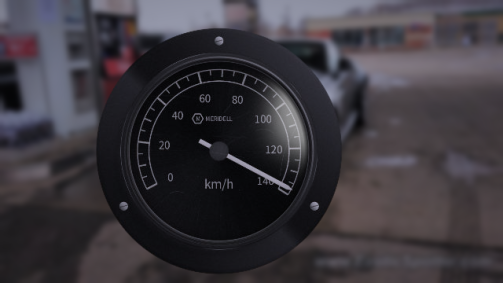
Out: value=137.5 unit=km/h
